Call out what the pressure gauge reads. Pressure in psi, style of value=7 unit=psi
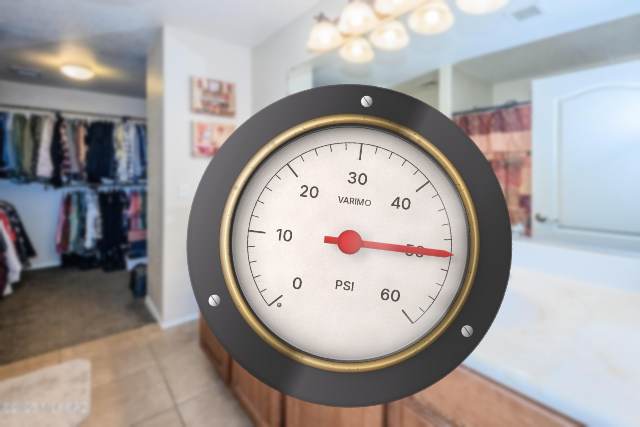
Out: value=50 unit=psi
